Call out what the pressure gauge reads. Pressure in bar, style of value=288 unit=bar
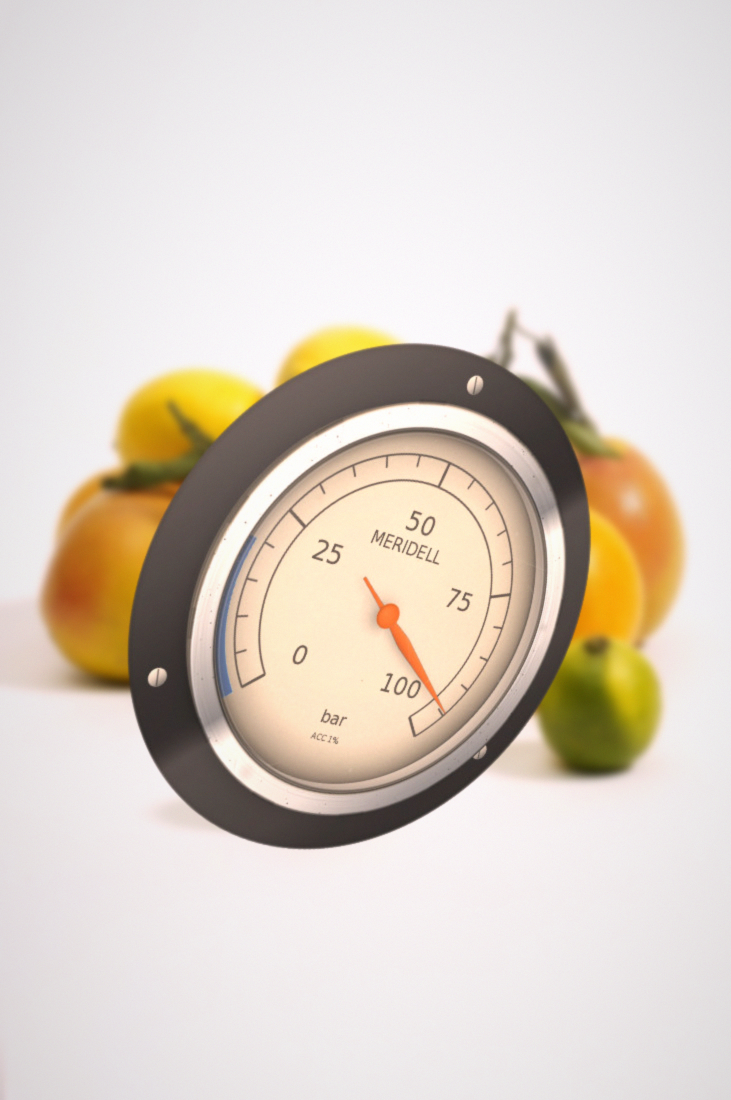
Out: value=95 unit=bar
